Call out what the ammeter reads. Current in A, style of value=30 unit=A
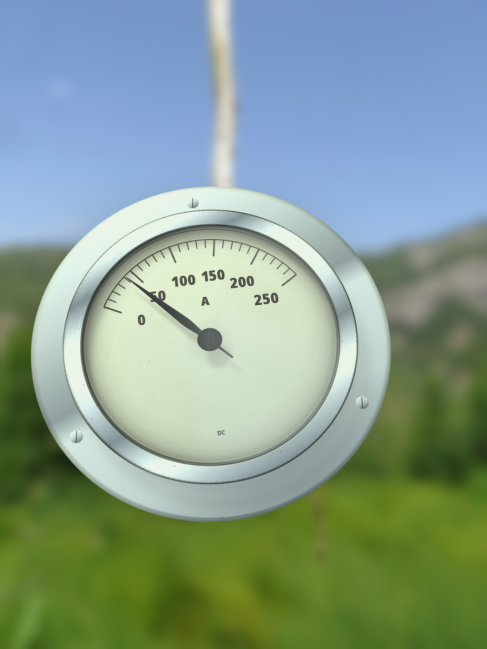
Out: value=40 unit=A
